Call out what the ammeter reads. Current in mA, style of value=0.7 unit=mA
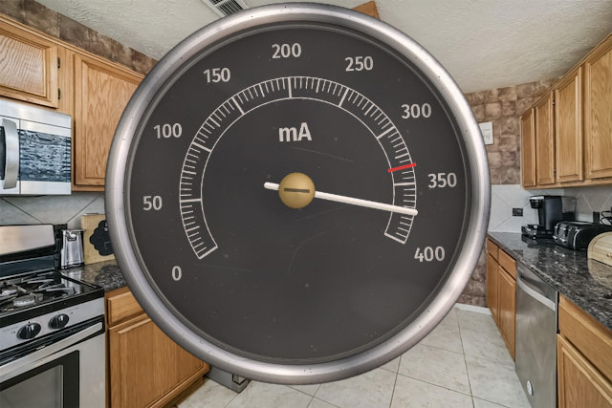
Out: value=375 unit=mA
